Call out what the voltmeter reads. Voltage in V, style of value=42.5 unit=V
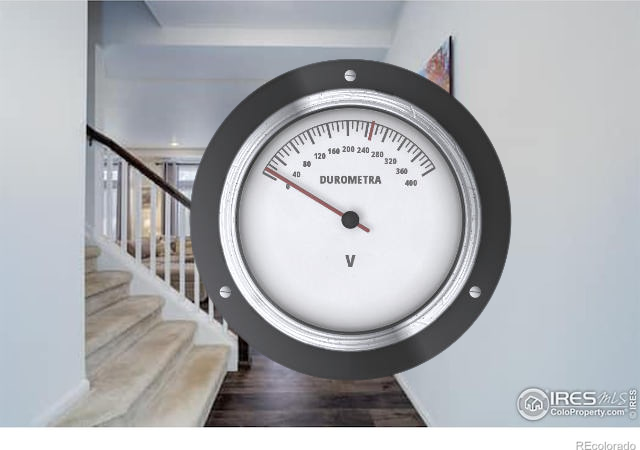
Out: value=10 unit=V
